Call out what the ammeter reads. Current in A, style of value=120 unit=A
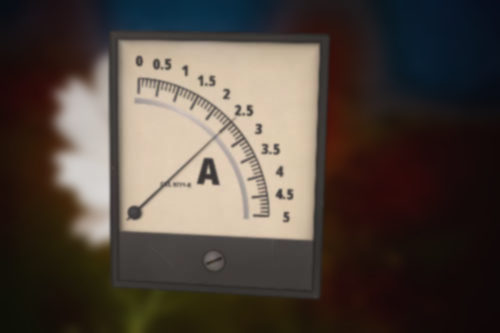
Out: value=2.5 unit=A
